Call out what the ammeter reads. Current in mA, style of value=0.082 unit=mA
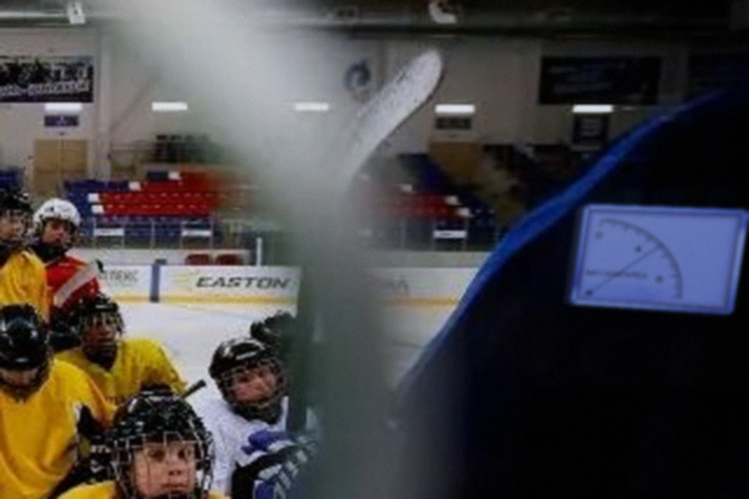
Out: value=5 unit=mA
